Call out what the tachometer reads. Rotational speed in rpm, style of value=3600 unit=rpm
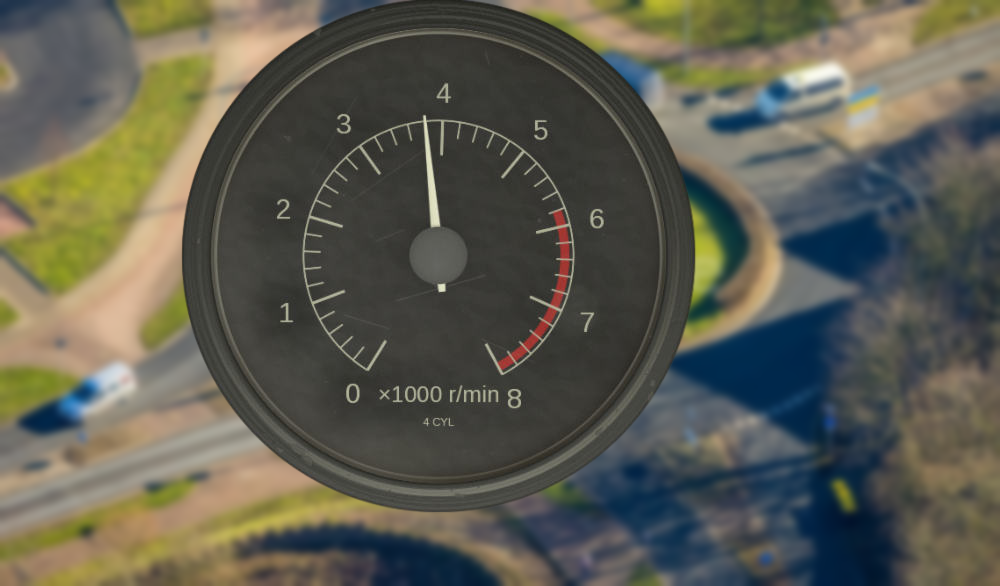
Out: value=3800 unit=rpm
